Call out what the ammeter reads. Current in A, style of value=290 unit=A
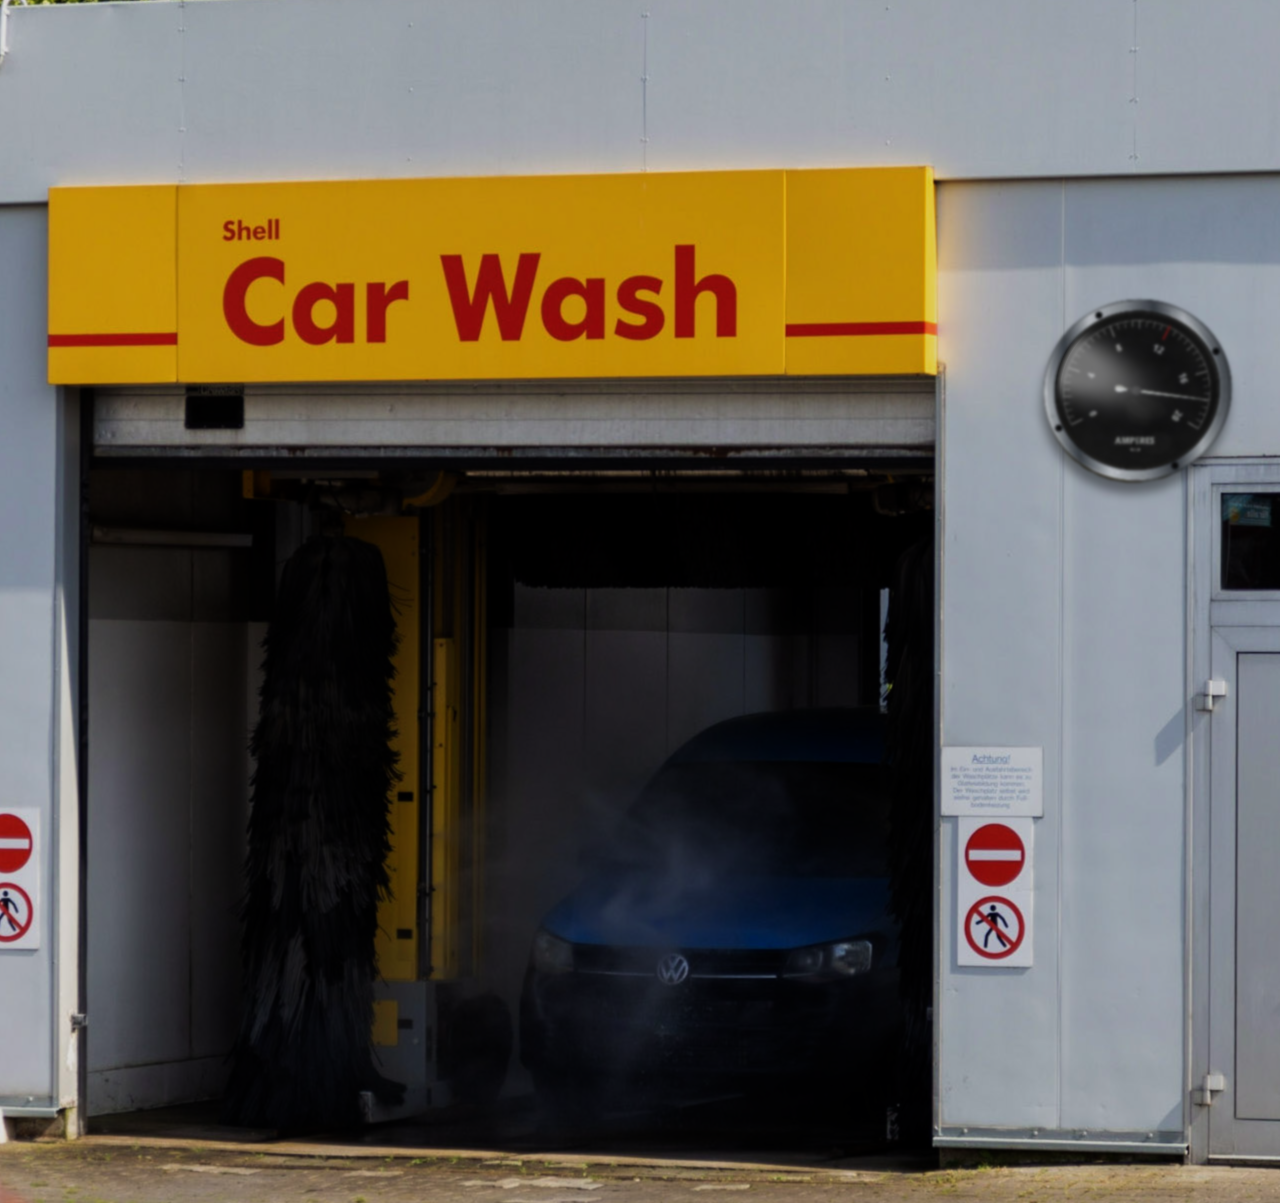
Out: value=18 unit=A
